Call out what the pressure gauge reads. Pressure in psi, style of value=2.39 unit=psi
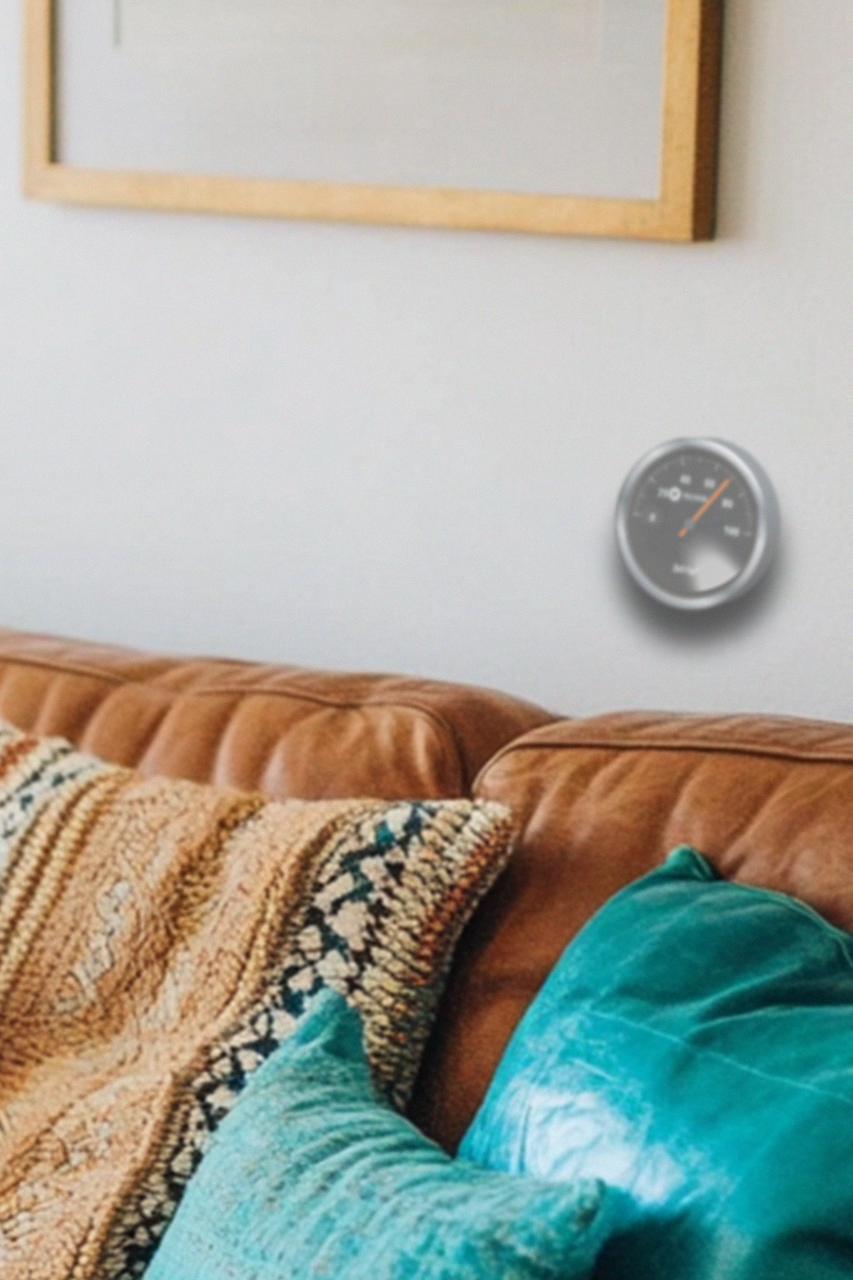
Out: value=70 unit=psi
